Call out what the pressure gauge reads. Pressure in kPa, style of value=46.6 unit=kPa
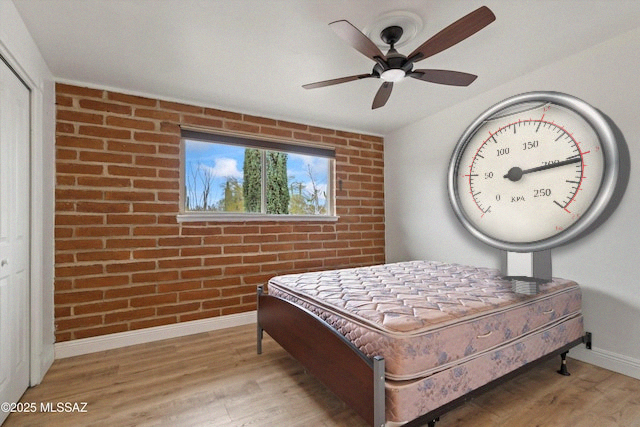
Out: value=205 unit=kPa
